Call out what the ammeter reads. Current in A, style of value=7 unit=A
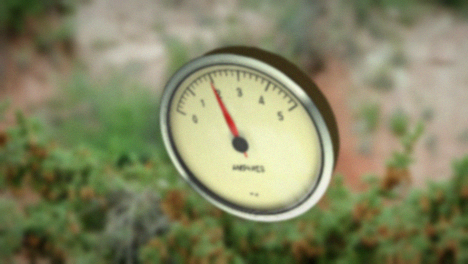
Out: value=2 unit=A
